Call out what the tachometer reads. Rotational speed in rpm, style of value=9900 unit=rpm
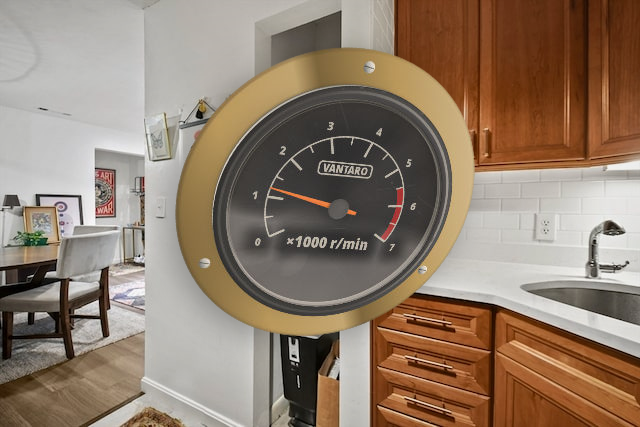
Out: value=1250 unit=rpm
